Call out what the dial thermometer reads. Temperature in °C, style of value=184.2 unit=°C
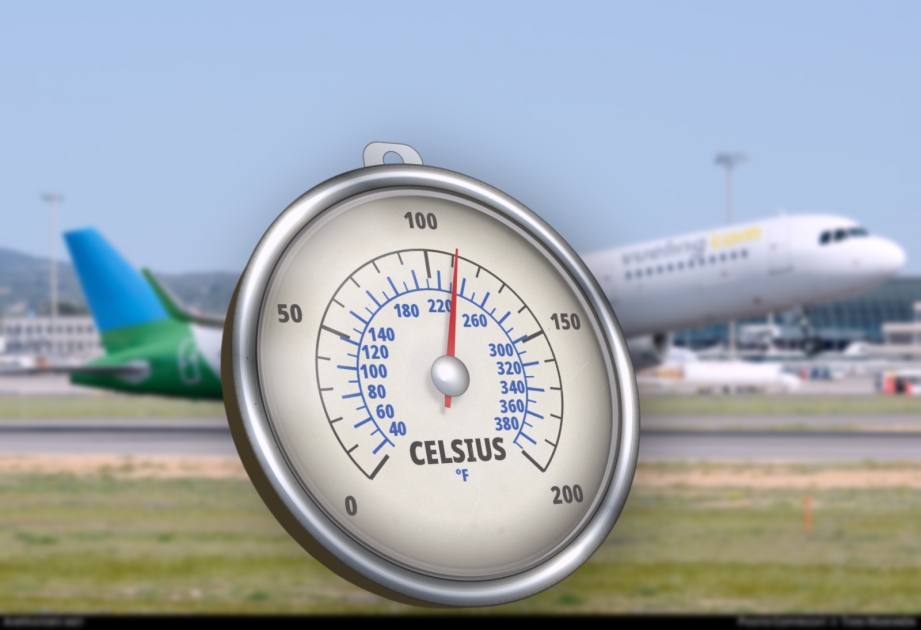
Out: value=110 unit=°C
